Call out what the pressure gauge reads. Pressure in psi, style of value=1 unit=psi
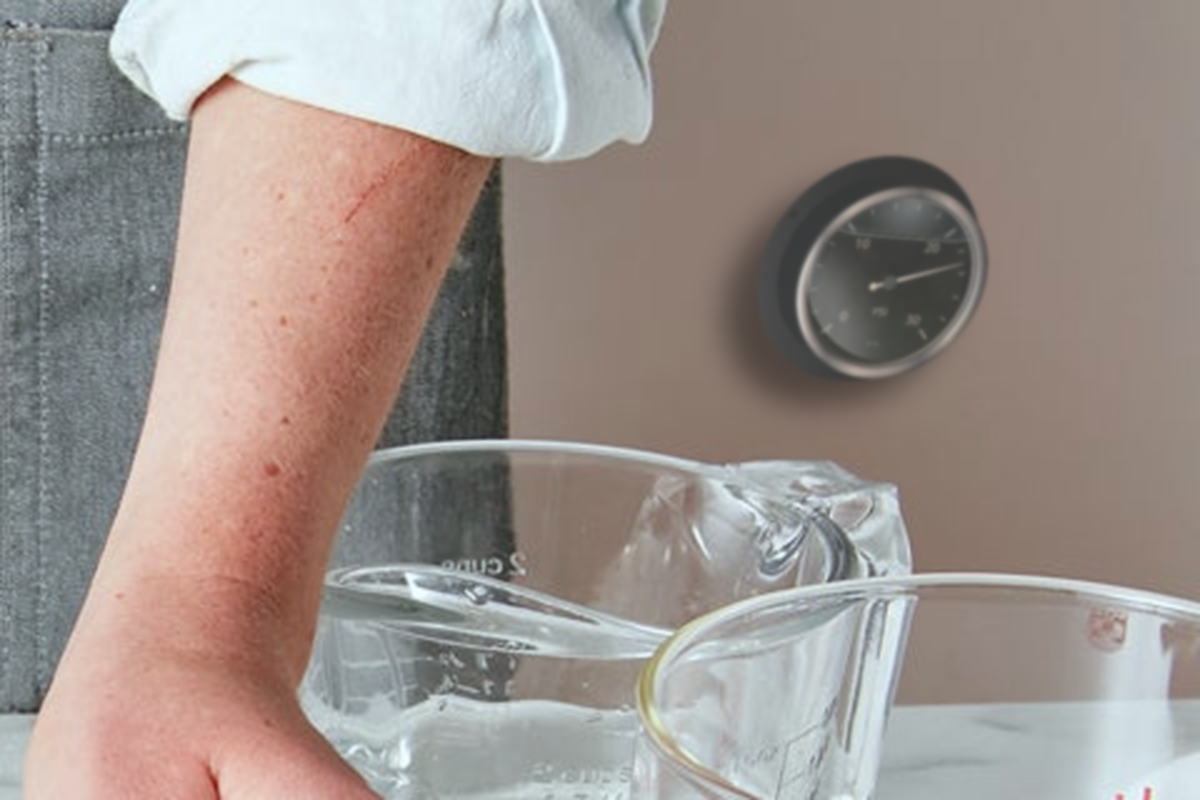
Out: value=23 unit=psi
